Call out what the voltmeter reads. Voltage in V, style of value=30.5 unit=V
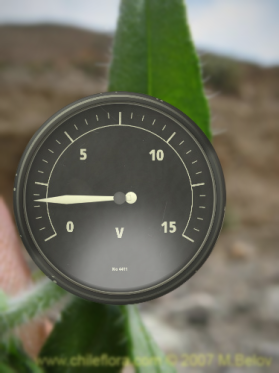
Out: value=1.75 unit=V
